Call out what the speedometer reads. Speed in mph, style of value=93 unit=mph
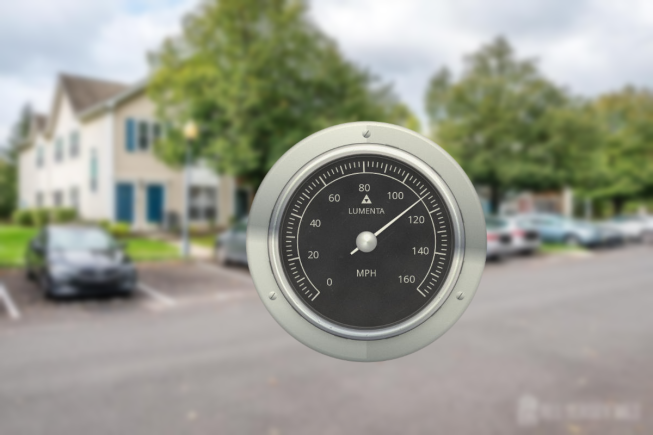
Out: value=112 unit=mph
